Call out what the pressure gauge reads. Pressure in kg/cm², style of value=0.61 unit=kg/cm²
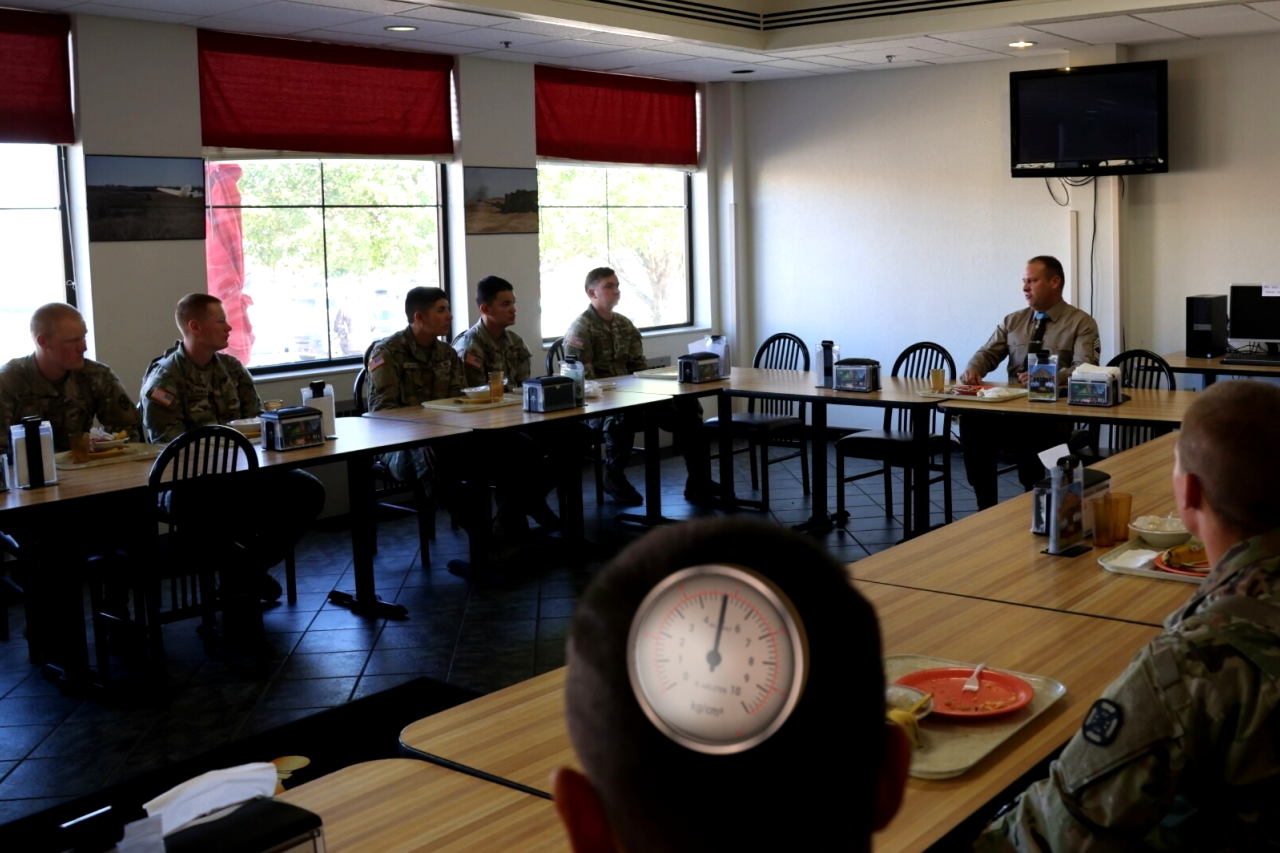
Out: value=5 unit=kg/cm²
